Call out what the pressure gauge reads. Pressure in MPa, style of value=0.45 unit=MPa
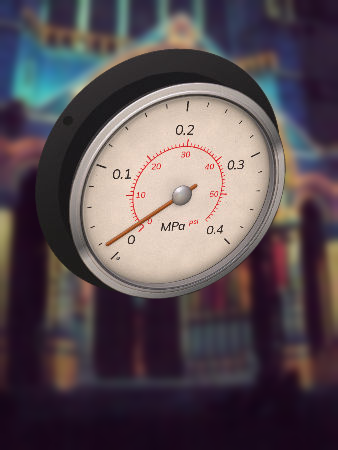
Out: value=0.02 unit=MPa
